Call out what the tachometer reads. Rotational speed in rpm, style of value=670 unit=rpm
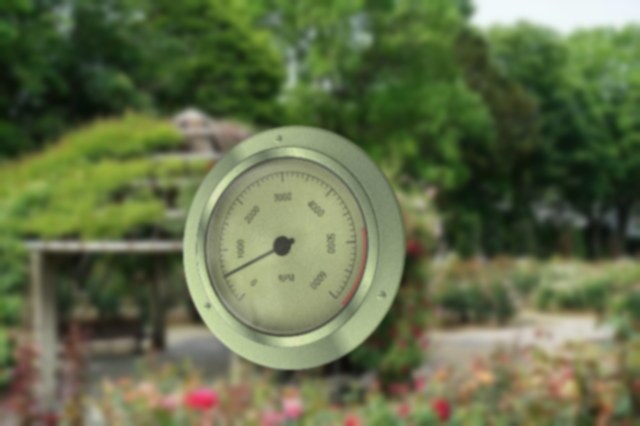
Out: value=500 unit=rpm
